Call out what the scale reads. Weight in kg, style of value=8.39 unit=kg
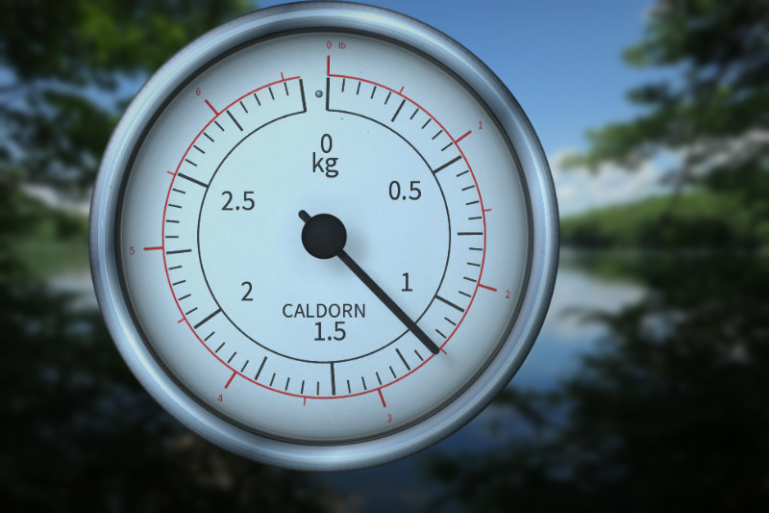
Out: value=1.15 unit=kg
